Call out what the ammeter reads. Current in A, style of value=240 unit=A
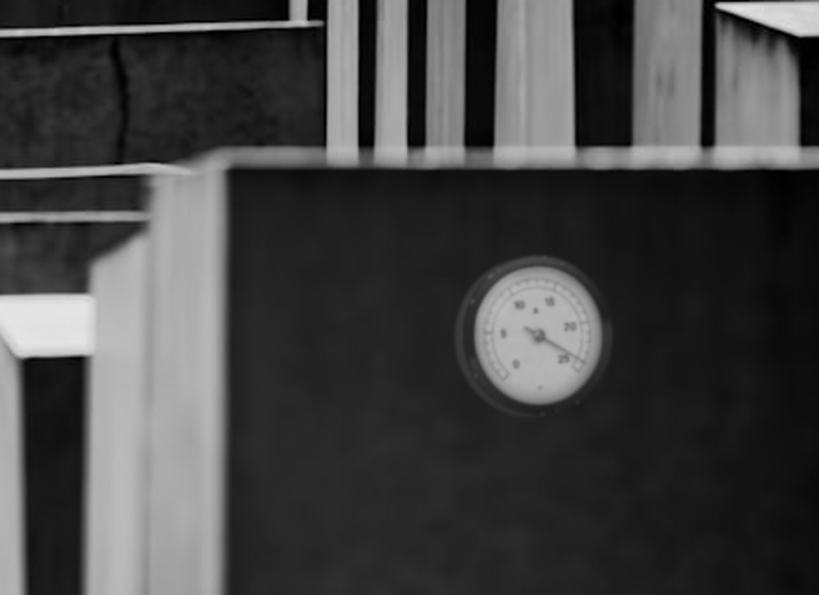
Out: value=24 unit=A
